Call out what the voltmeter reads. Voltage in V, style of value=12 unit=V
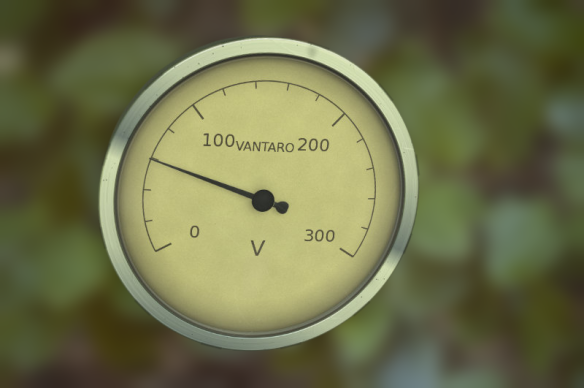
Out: value=60 unit=V
